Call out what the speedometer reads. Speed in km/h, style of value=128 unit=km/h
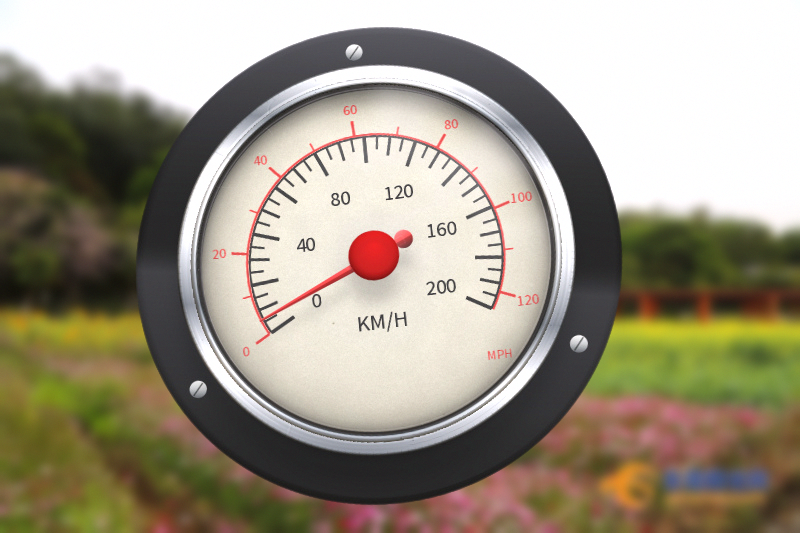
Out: value=5 unit=km/h
